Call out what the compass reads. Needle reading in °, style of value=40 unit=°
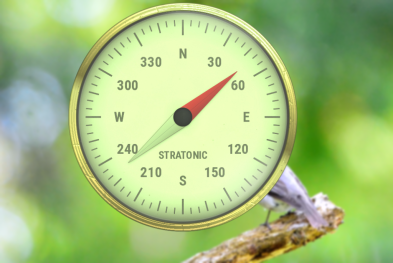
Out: value=50 unit=°
